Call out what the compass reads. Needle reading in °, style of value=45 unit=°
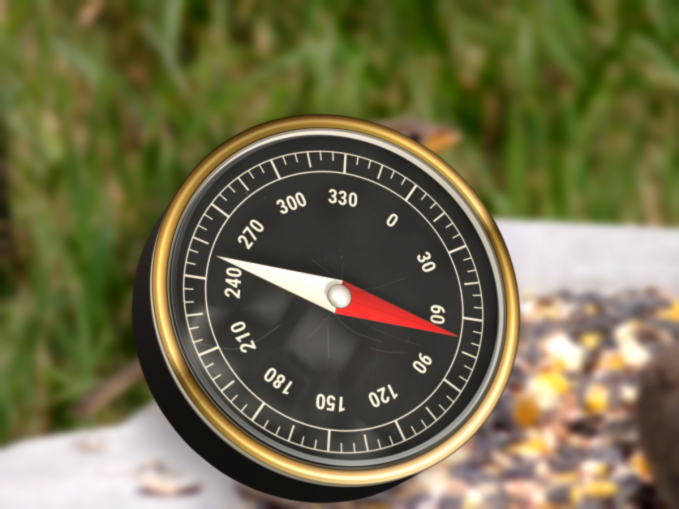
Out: value=70 unit=°
